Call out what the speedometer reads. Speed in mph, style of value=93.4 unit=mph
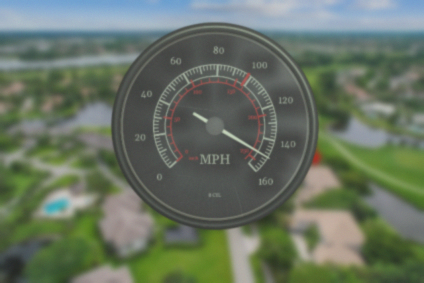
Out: value=150 unit=mph
